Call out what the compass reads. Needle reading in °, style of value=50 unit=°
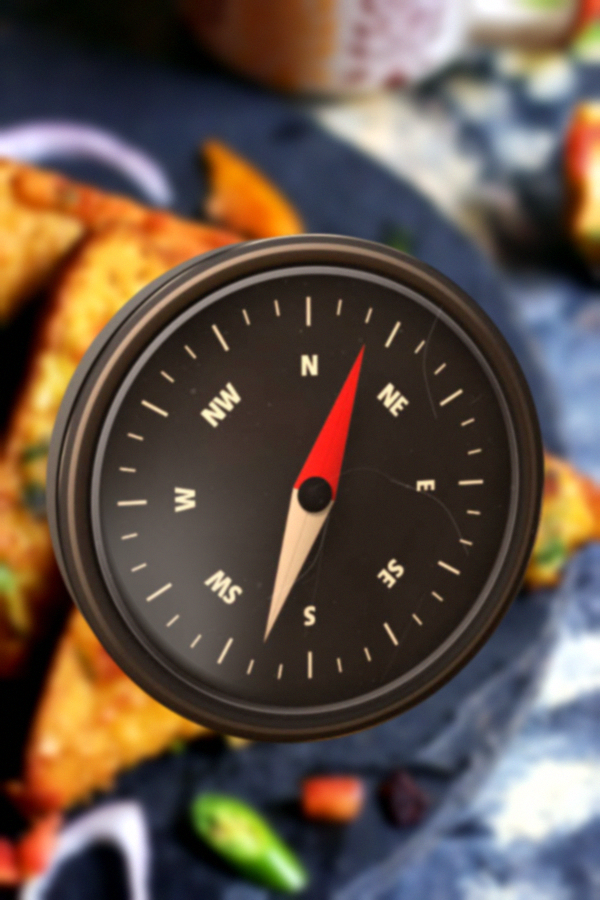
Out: value=20 unit=°
